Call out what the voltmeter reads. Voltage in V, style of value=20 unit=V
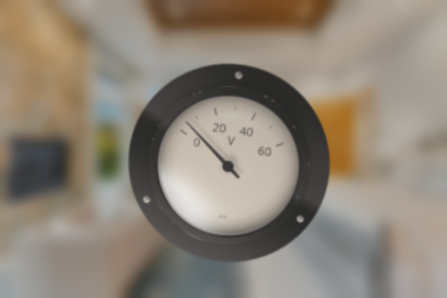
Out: value=5 unit=V
